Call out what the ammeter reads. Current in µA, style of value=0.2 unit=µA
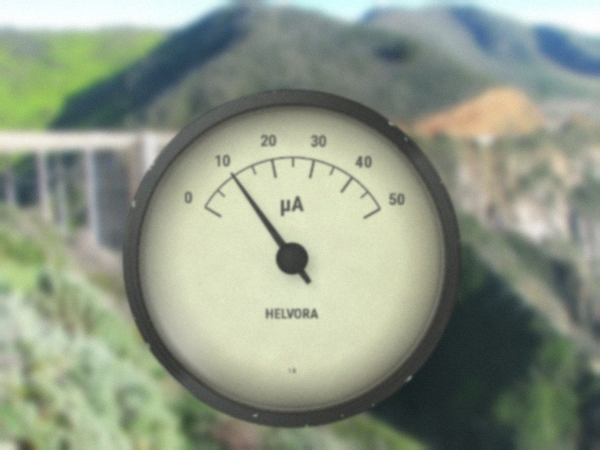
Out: value=10 unit=µA
